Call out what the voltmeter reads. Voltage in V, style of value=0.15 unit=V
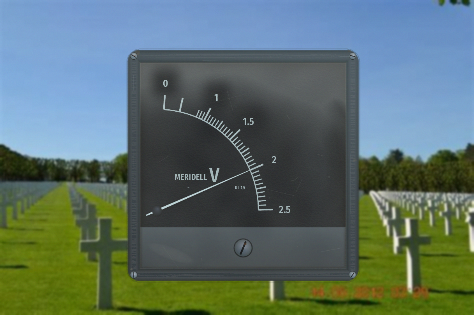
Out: value=2 unit=V
